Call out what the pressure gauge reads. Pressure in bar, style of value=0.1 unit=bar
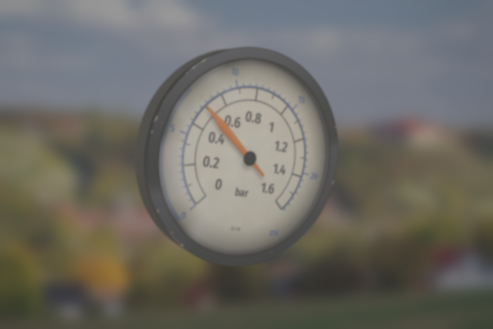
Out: value=0.5 unit=bar
